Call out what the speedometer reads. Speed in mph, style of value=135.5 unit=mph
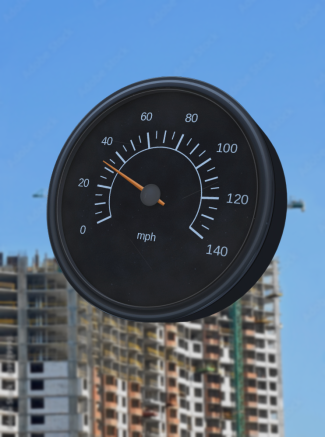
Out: value=32.5 unit=mph
